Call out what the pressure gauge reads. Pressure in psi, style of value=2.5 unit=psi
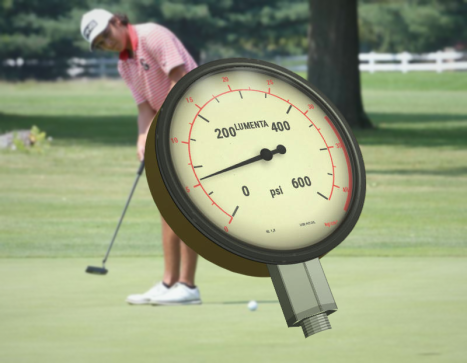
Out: value=75 unit=psi
